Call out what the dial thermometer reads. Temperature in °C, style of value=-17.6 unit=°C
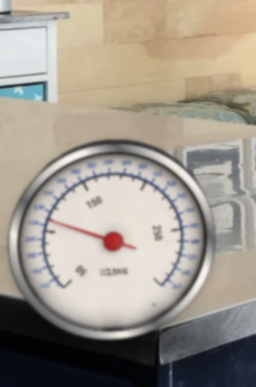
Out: value=110 unit=°C
